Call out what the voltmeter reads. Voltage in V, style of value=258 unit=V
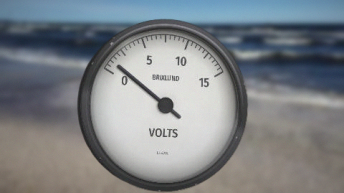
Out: value=1 unit=V
